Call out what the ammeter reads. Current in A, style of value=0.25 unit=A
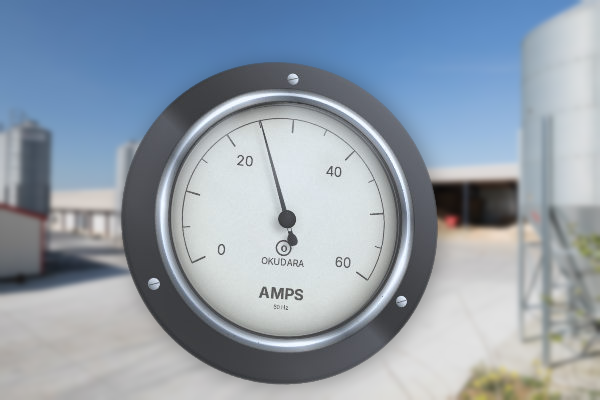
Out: value=25 unit=A
